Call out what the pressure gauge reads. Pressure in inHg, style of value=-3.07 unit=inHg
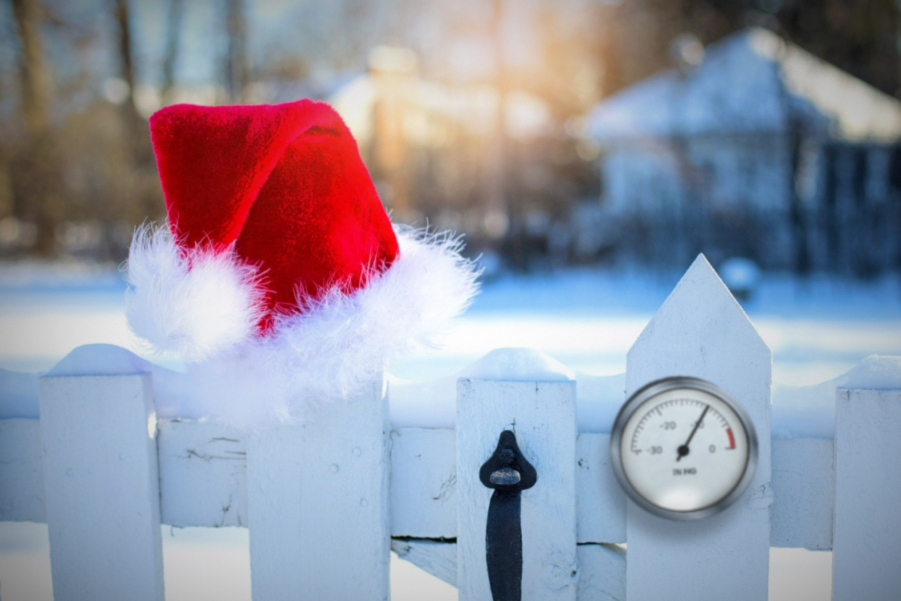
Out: value=-10 unit=inHg
